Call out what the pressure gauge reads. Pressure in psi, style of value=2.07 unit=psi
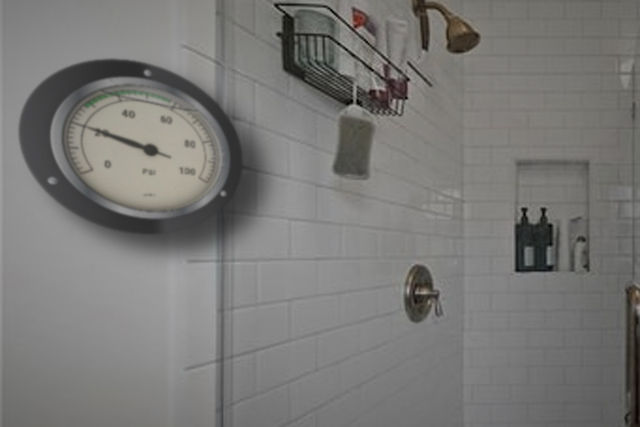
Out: value=20 unit=psi
